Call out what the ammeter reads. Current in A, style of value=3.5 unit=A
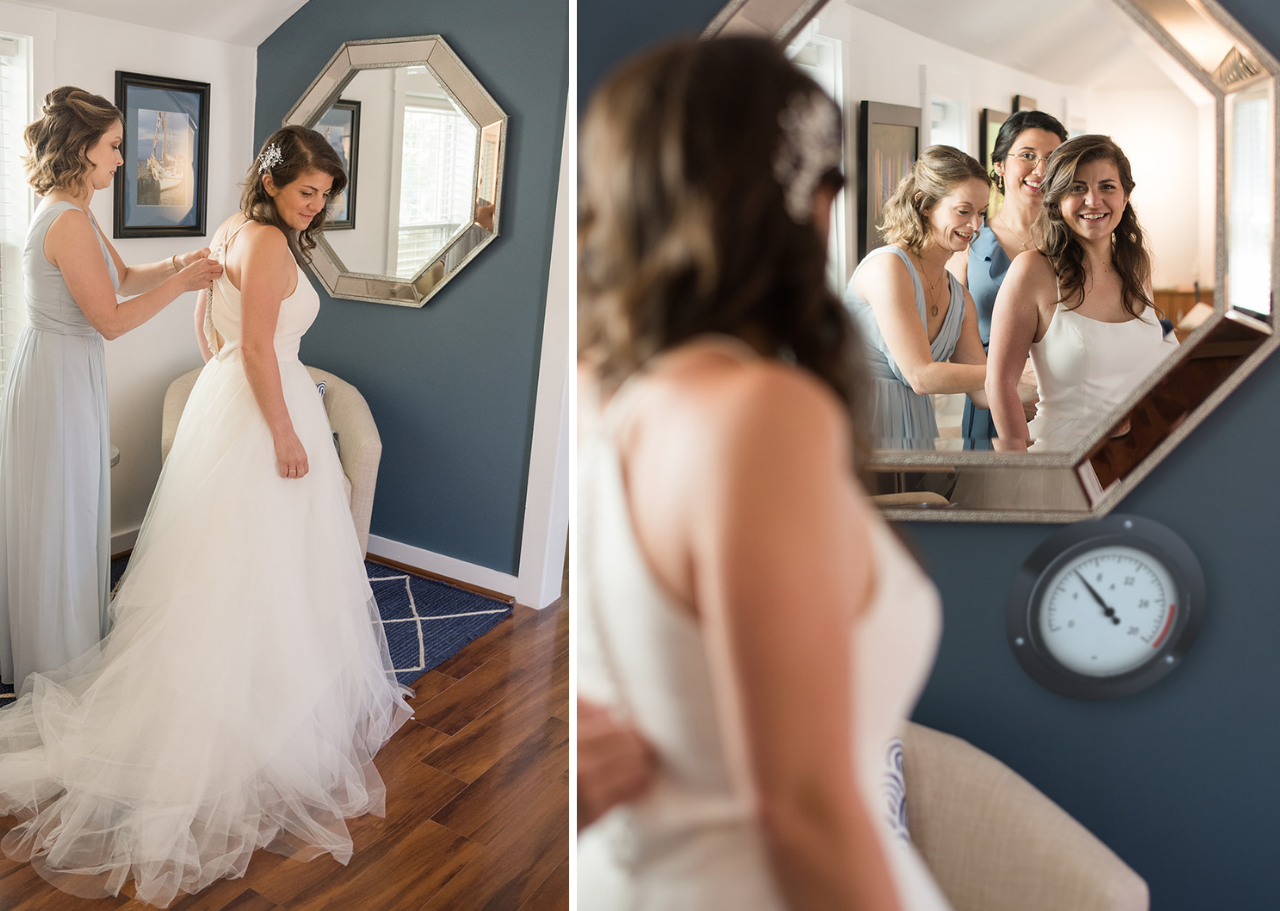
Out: value=6 unit=A
